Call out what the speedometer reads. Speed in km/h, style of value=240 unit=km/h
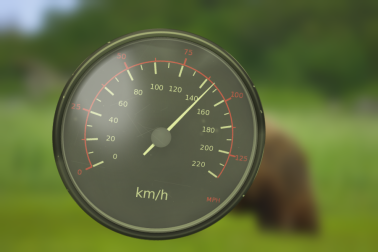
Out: value=145 unit=km/h
